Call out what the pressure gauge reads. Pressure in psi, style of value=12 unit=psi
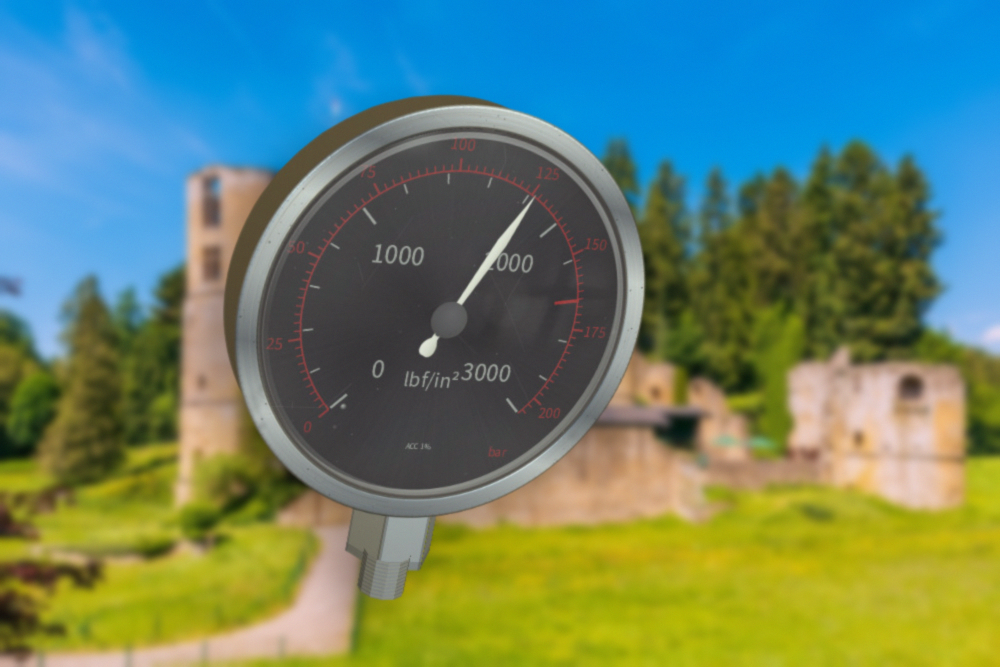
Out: value=1800 unit=psi
